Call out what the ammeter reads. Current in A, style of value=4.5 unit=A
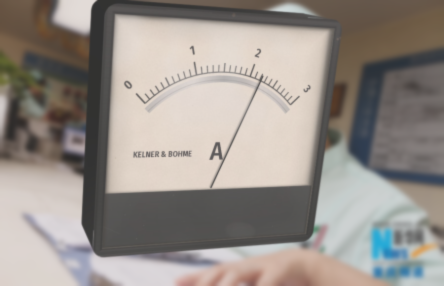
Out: value=2.2 unit=A
